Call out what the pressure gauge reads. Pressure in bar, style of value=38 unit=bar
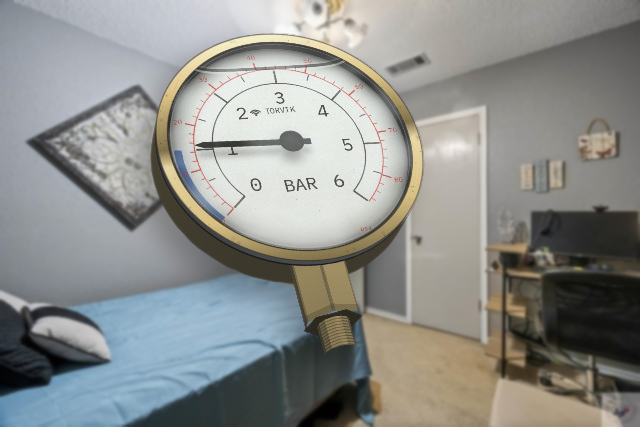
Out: value=1 unit=bar
